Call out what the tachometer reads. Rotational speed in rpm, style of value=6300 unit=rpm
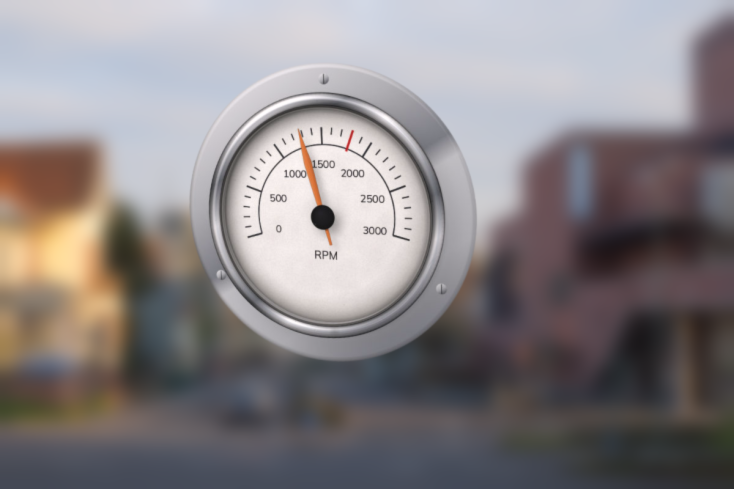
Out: value=1300 unit=rpm
